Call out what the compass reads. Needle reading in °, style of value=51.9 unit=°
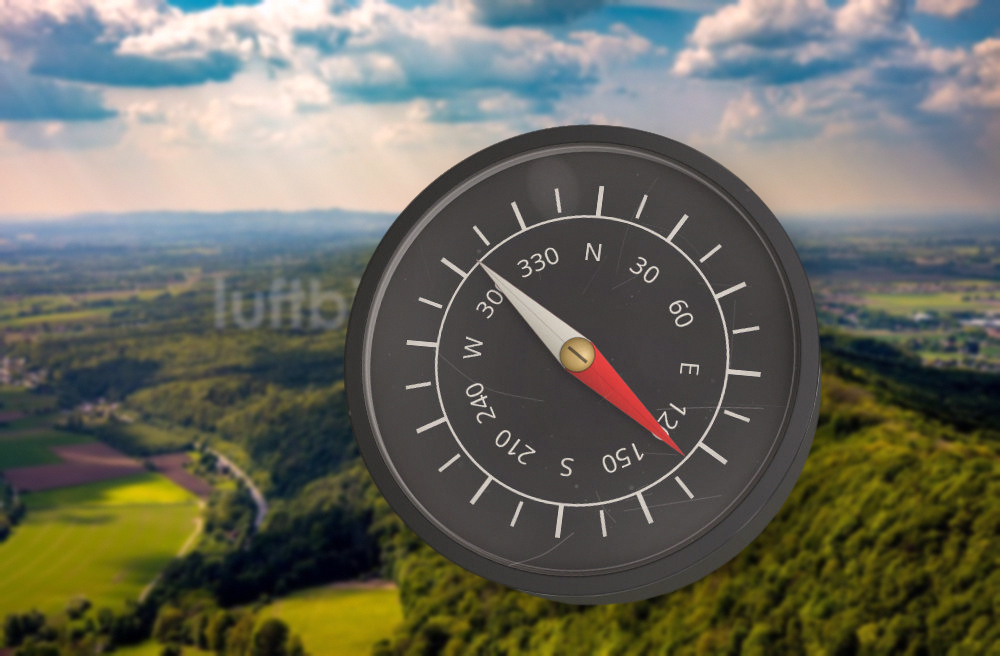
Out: value=127.5 unit=°
